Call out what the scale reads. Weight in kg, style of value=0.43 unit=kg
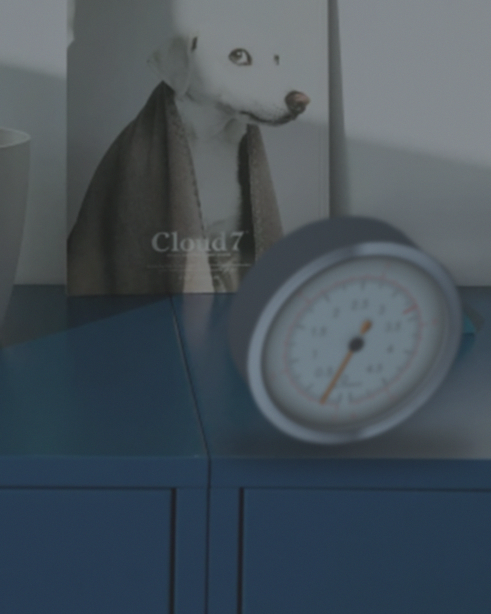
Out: value=0.25 unit=kg
